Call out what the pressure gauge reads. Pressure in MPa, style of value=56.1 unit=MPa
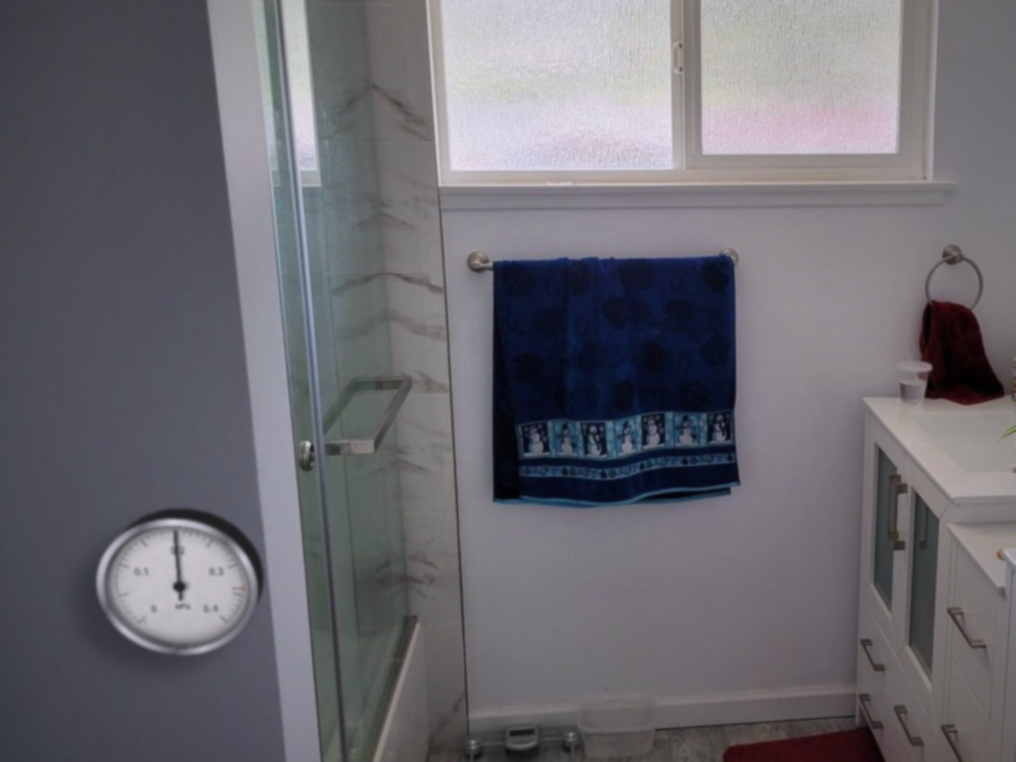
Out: value=0.2 unit=MPa
